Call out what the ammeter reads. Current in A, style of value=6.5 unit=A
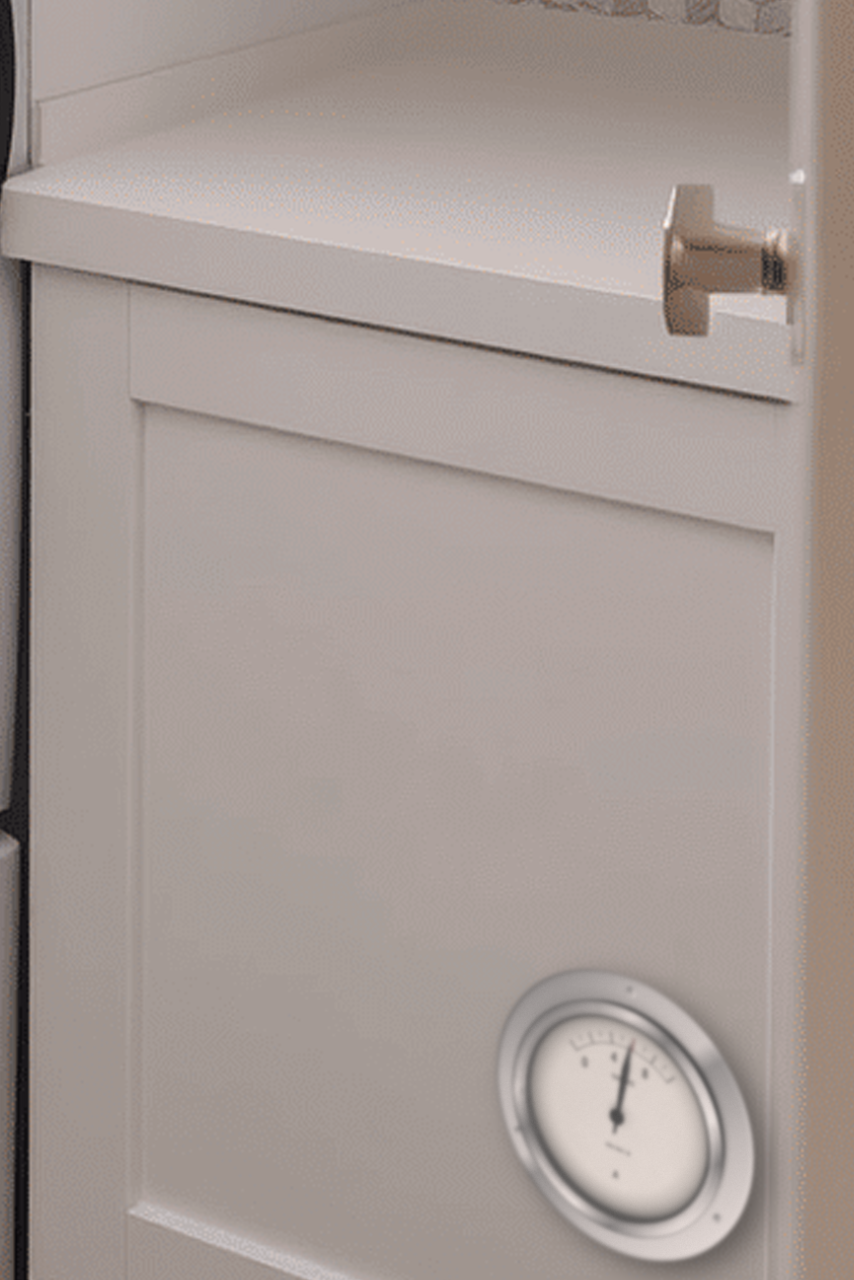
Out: value=6 unit=A
